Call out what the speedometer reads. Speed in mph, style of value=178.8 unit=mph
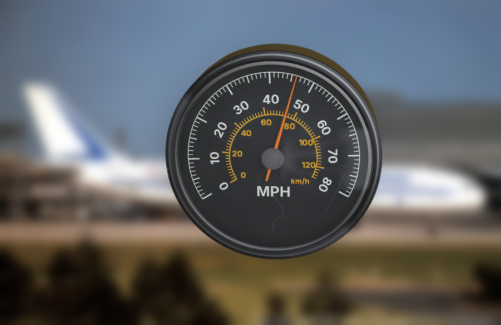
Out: value=46 unit=mph
